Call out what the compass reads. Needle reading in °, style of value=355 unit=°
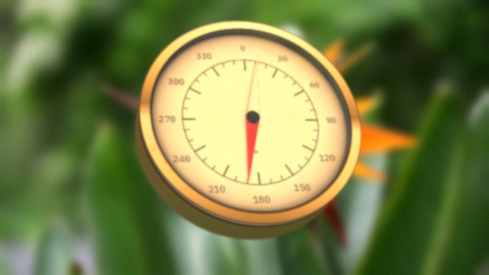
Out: value=190 unit=°
